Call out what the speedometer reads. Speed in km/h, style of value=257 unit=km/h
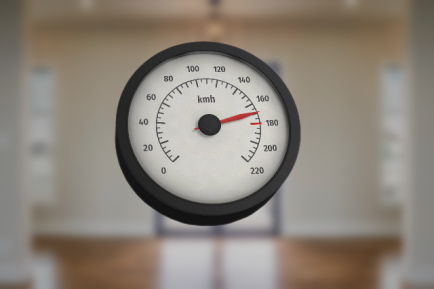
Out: value=170 unit=km/h
